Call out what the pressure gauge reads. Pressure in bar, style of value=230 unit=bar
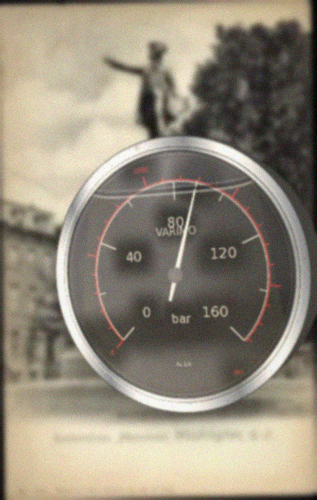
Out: value=90 unit=bar
